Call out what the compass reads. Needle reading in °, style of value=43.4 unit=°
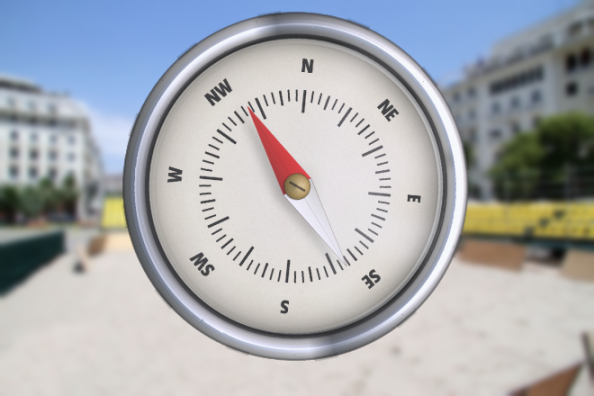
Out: value=322.5 unit=°
